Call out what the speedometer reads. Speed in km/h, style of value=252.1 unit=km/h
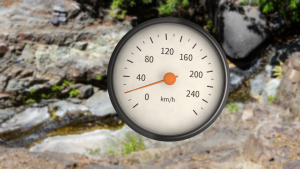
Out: value=20 unit=km/h
